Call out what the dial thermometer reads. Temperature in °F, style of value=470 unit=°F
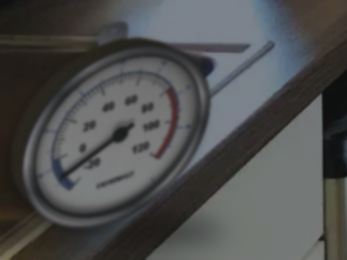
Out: value=-10 unit=°F
